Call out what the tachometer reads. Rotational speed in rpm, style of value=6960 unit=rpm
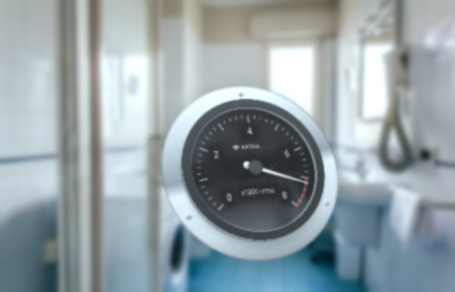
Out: value=7200 unit=rpm
